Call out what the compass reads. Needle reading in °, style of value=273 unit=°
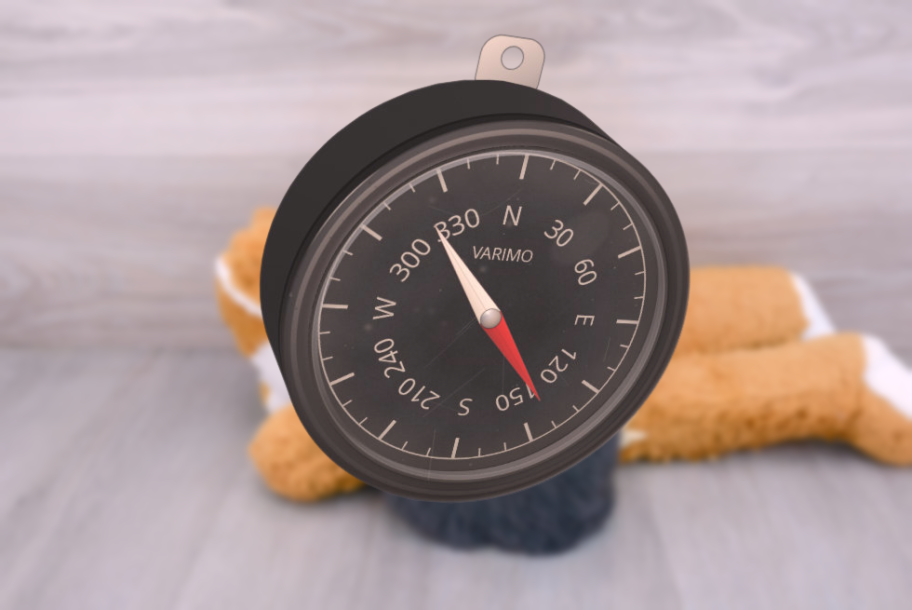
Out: value=140 unit=°
